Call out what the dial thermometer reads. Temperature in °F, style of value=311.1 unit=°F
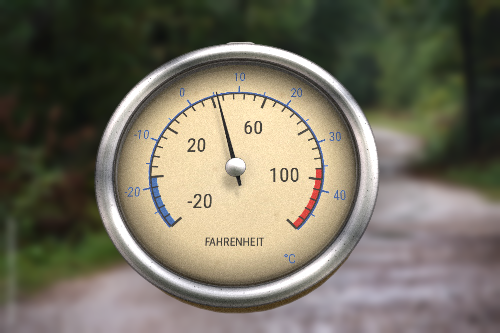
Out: value=42 unit=°F
